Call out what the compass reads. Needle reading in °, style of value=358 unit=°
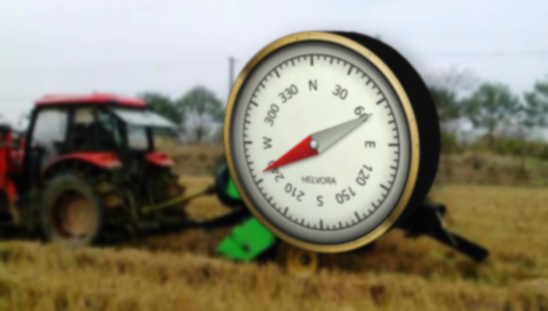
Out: value=245 unit=°
